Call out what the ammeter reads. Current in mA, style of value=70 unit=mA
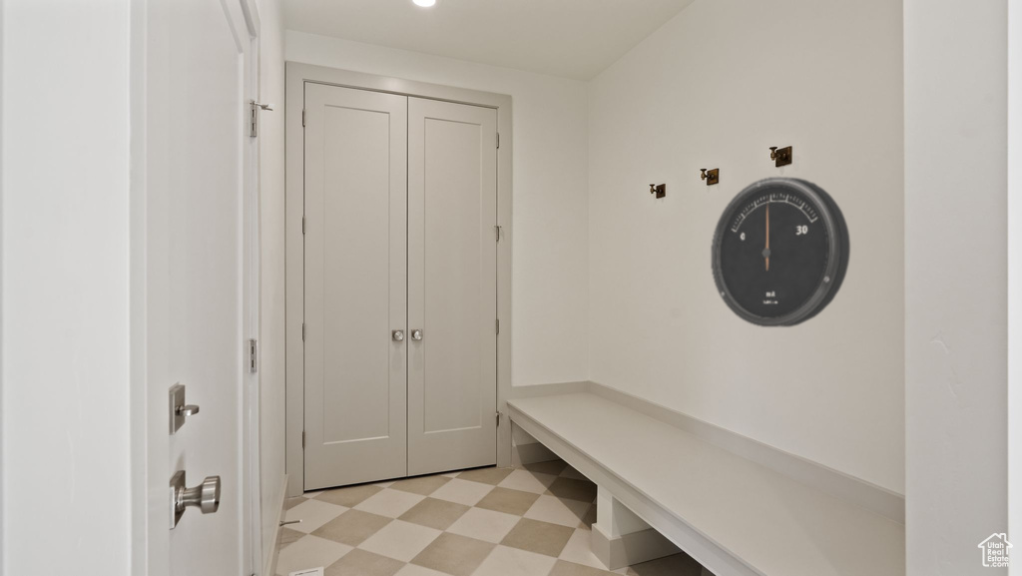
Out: value=15 unit=mA
